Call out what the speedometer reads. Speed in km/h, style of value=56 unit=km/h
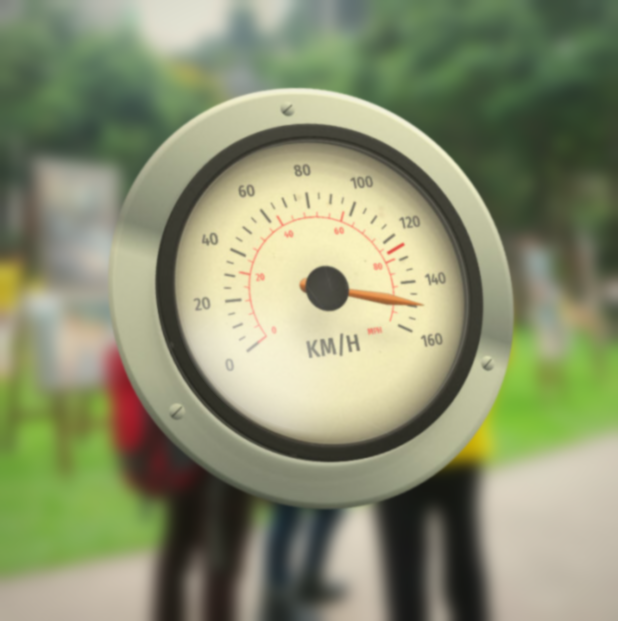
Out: value=150 unit=km/h
